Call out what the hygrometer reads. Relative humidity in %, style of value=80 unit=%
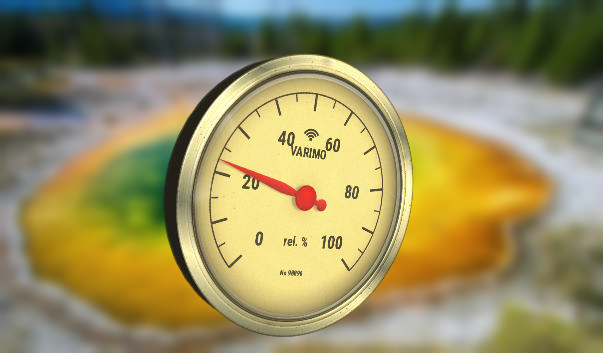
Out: value=22.5 unit=%
